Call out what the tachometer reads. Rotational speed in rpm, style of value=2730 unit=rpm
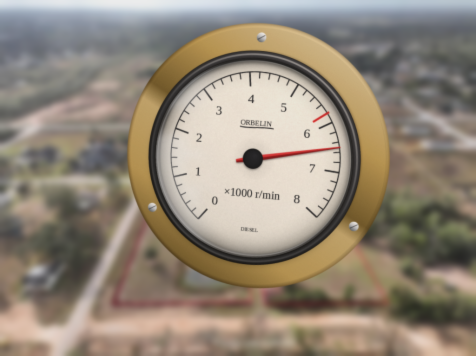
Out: value=6500 unit=rpm
